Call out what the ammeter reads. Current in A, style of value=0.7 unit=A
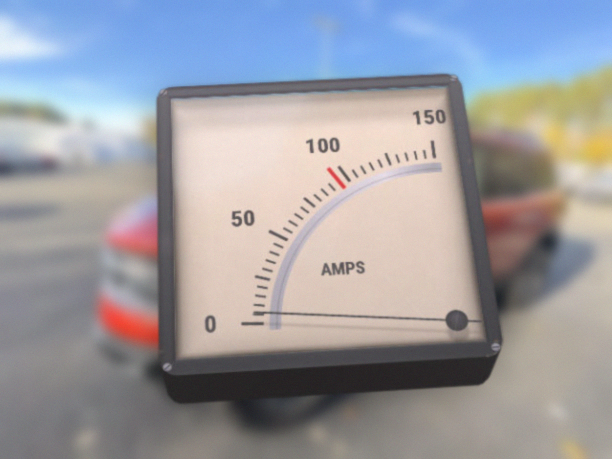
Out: value=5 unit=A
